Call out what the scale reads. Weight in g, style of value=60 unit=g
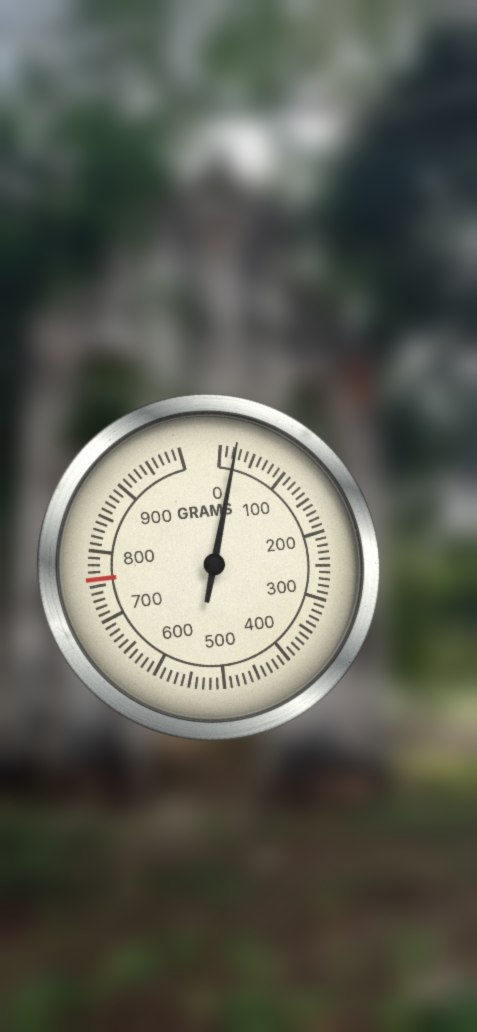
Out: value=20 unit=g
